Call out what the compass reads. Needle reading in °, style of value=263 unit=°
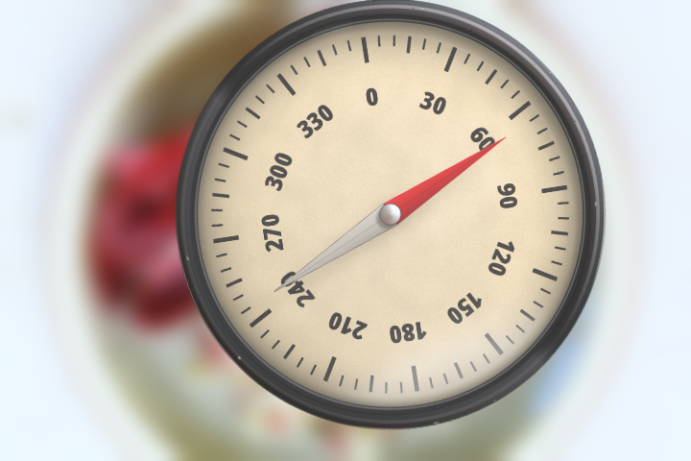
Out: value=65 unit=°
